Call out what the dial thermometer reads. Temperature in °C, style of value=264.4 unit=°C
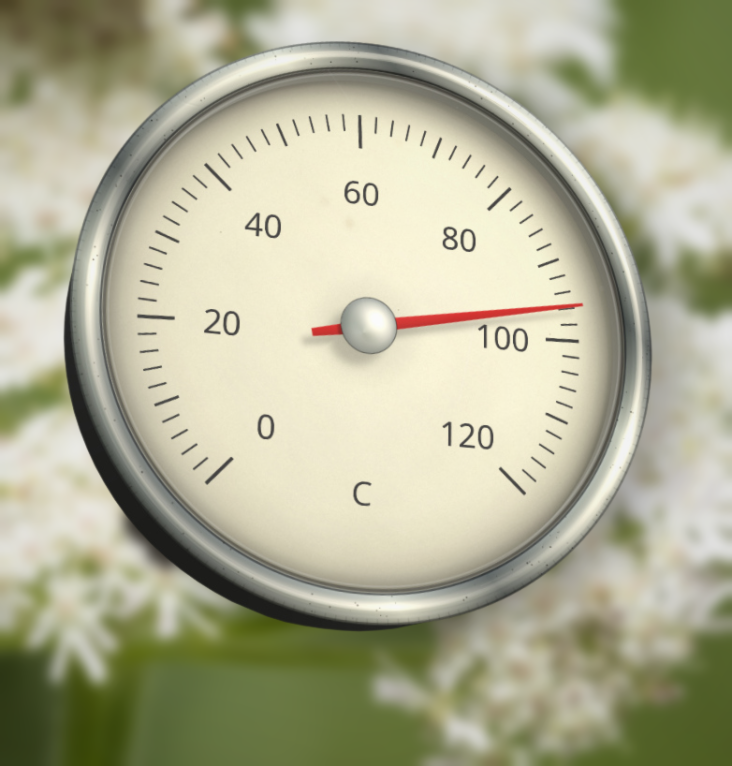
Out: value=96 unit=°C
